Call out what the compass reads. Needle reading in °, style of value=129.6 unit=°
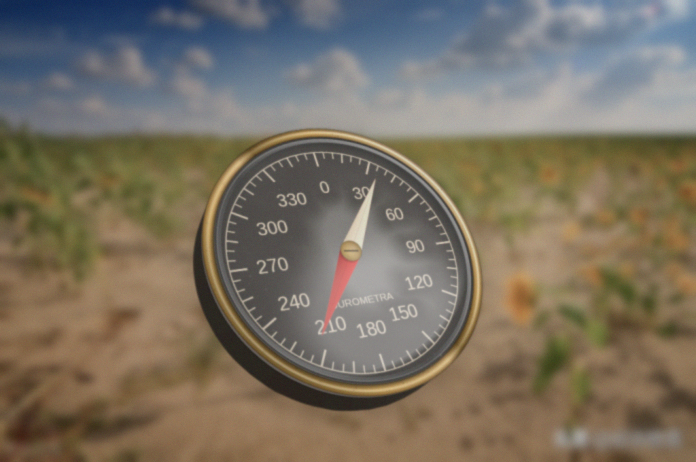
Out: value=215 unit=°
